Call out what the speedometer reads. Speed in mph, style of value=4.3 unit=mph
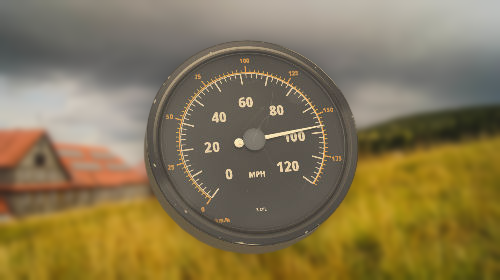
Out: value=98 unit=mph
